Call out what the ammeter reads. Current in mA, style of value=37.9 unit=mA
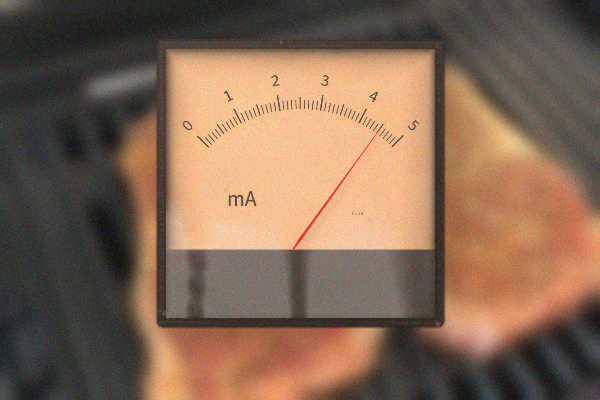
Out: value=4.5 unit=mA
